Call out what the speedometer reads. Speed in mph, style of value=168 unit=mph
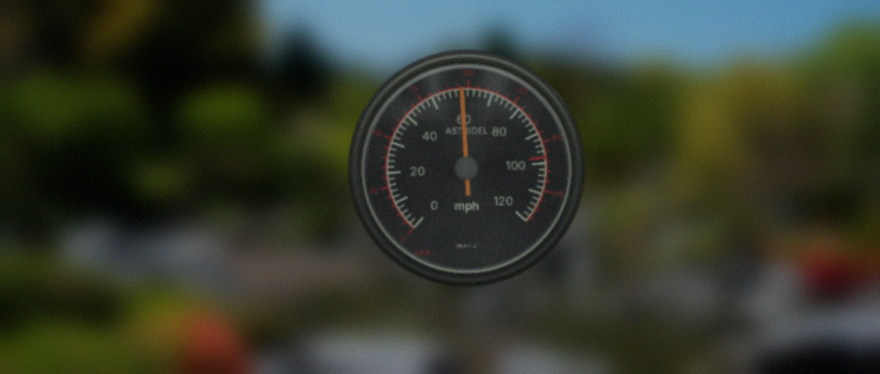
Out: value=60 unit=mph
